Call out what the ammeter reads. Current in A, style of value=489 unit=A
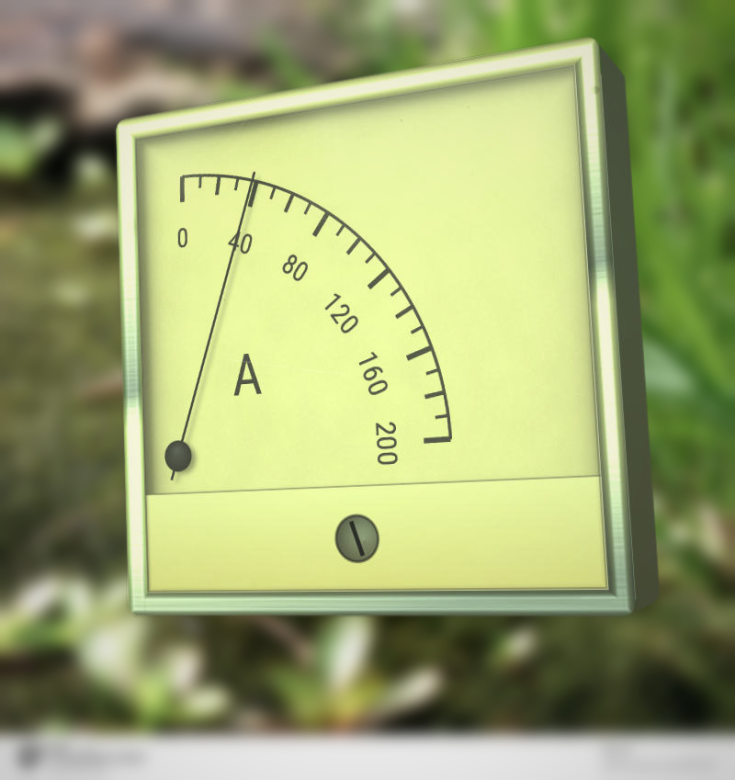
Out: value=40 unit=A
